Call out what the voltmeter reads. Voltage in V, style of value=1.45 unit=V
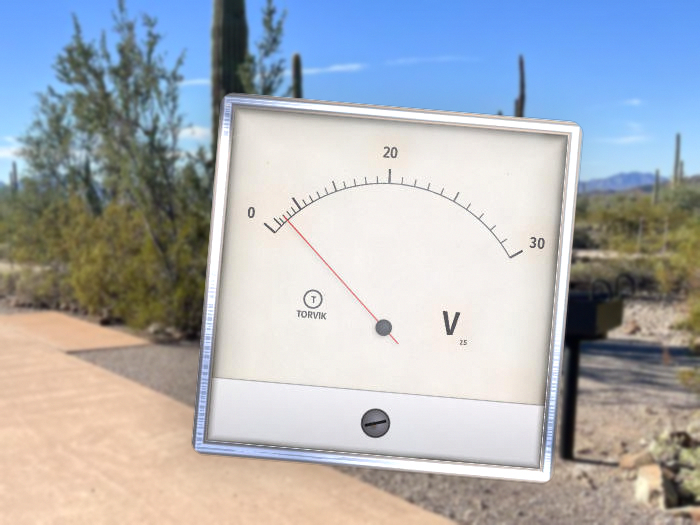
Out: value=7 unit=V
